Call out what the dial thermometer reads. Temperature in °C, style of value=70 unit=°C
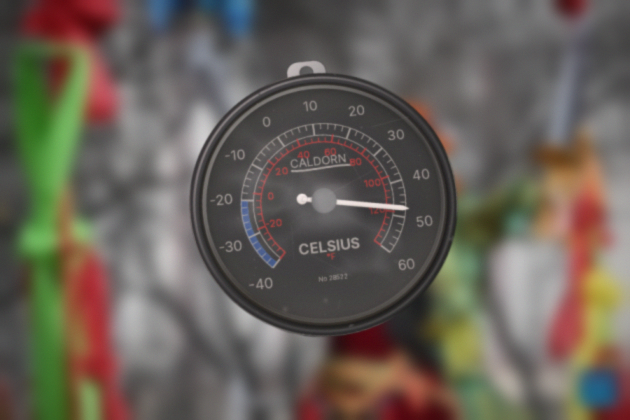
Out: value=48 unit=°C
